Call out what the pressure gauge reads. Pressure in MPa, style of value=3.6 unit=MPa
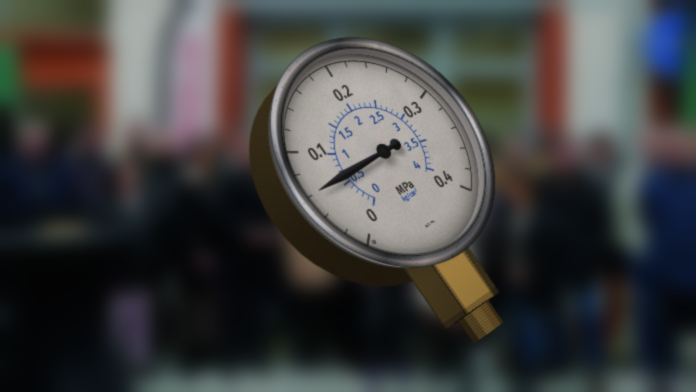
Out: value=0.06 unit=MPa
